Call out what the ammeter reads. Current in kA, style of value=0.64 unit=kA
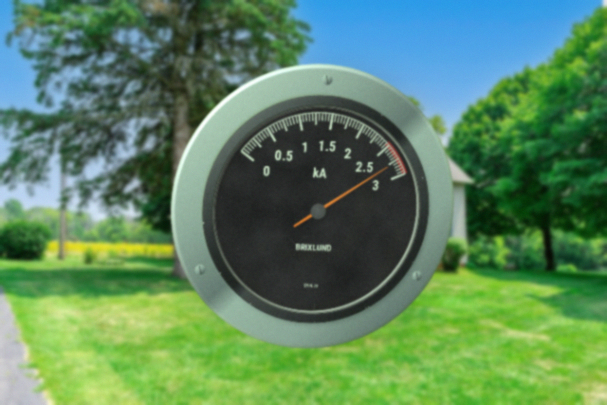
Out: value=2.75 unit=kA
